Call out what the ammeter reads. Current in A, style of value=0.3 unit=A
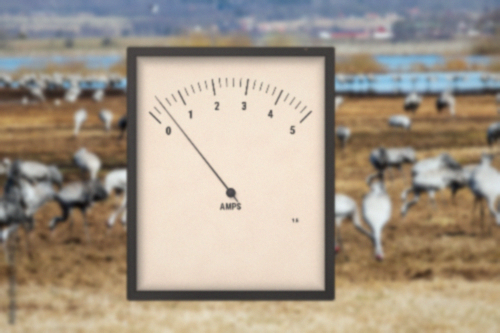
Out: value=0.4 unit=A
